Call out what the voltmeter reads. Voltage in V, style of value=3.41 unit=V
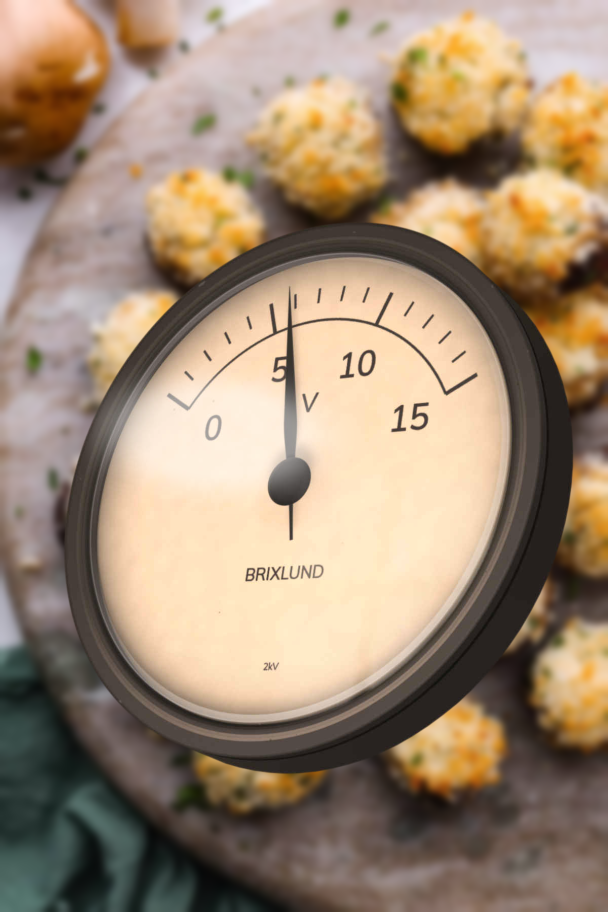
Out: value=6 unit=V
